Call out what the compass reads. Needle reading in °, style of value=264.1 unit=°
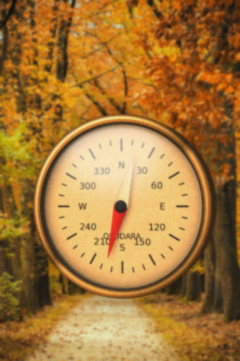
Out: value=195 unit=°
